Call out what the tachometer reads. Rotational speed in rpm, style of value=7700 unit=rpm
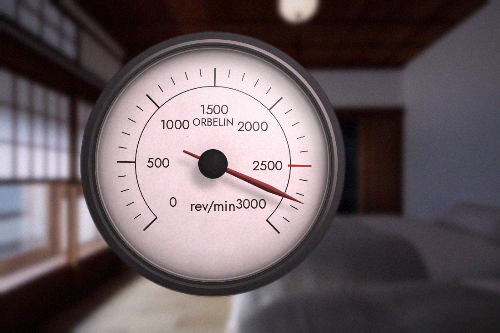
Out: value=2750 unit=rpm
